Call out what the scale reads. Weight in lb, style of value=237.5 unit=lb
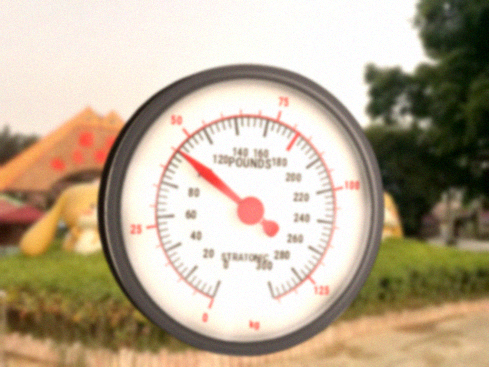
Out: value=100 unit=lb
